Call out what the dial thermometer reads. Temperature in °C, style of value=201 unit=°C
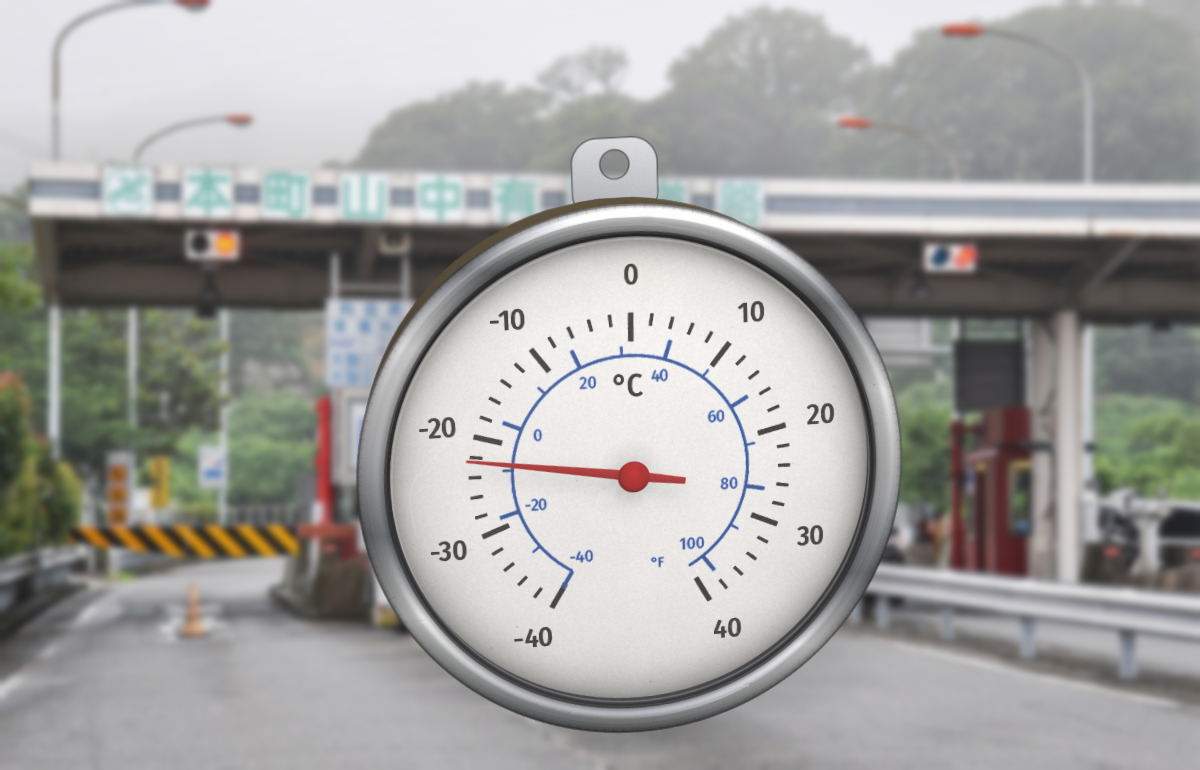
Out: value=-22 unit=°C
